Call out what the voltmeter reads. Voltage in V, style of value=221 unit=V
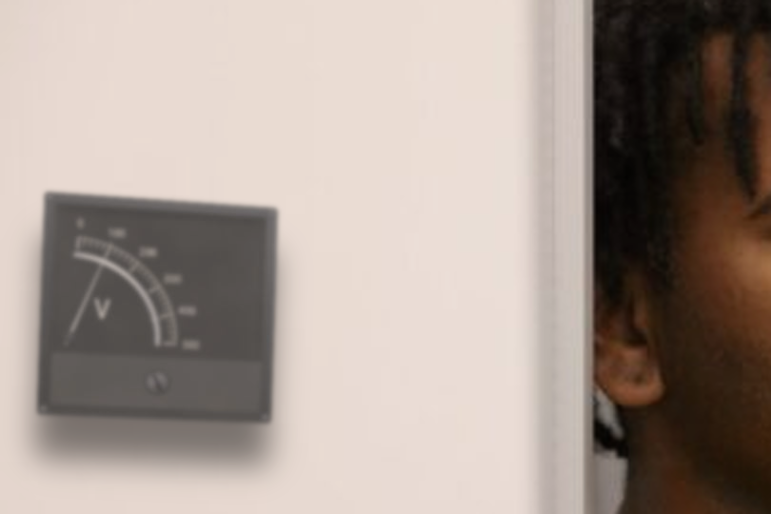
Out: value=100 unit=V
